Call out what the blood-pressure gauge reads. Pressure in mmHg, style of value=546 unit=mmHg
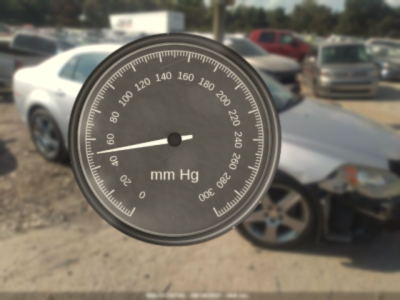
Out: value=50 unit=mmHg
